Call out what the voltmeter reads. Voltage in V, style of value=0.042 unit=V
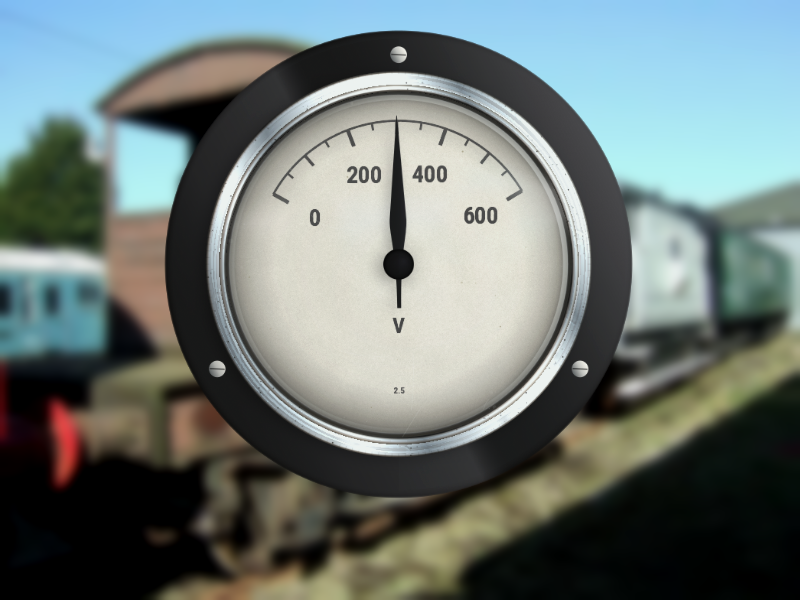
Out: value=300 unit=V
